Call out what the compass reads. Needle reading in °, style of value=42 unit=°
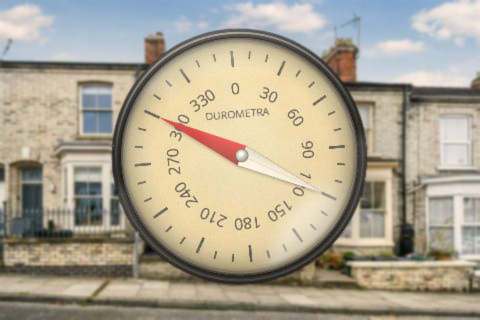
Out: value=300 unit=°
